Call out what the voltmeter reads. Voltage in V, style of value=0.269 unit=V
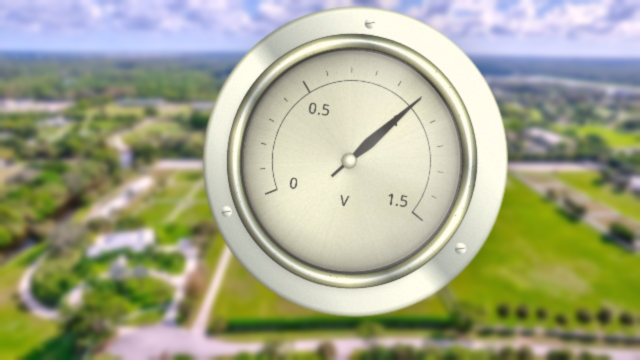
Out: value=1 unit=V
